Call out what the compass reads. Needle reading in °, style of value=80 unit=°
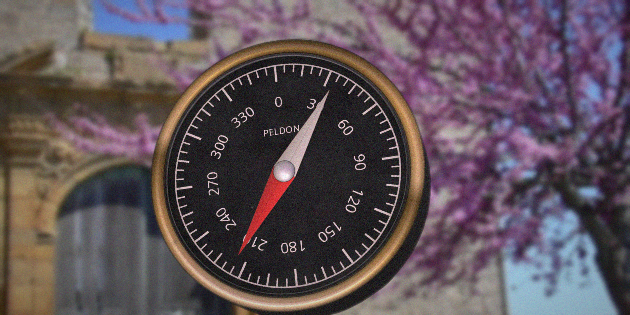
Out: value=215 unit=°
